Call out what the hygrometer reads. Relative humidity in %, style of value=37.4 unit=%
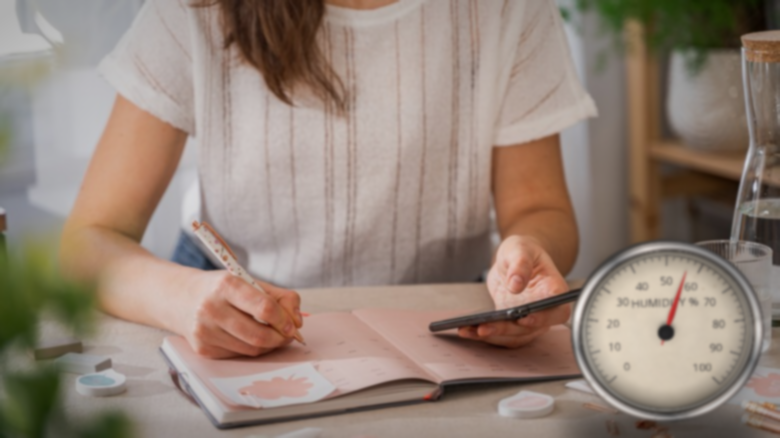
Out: value=56 unit=%
